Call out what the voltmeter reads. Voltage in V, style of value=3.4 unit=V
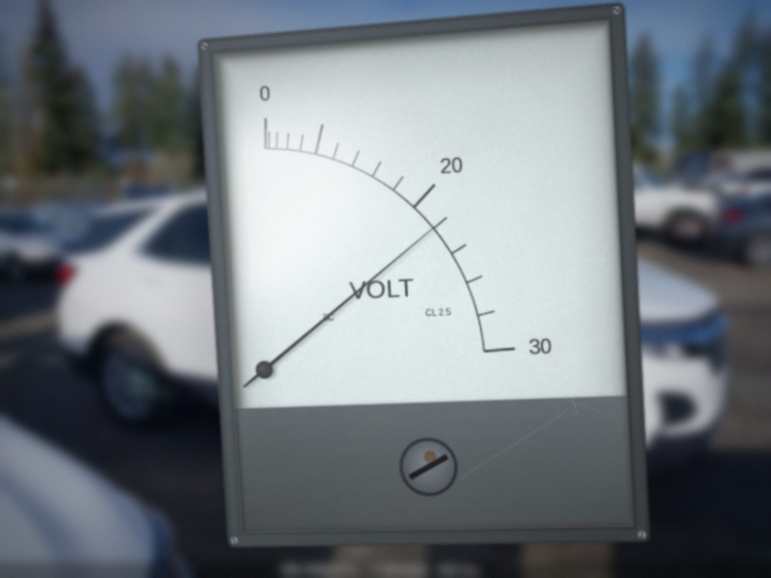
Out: value=22 unit=V
